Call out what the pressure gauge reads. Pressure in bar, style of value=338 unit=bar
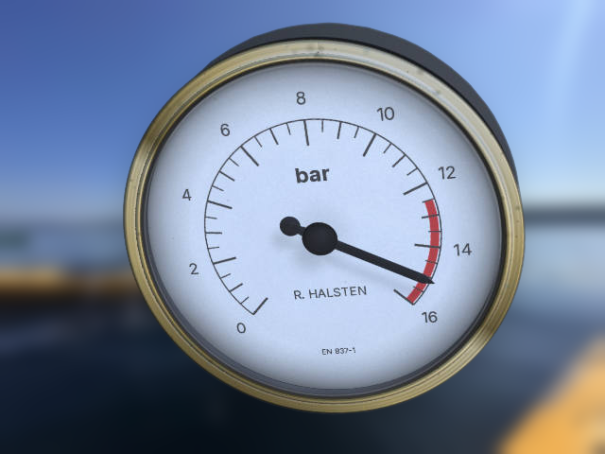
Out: value=15 unit=bar
